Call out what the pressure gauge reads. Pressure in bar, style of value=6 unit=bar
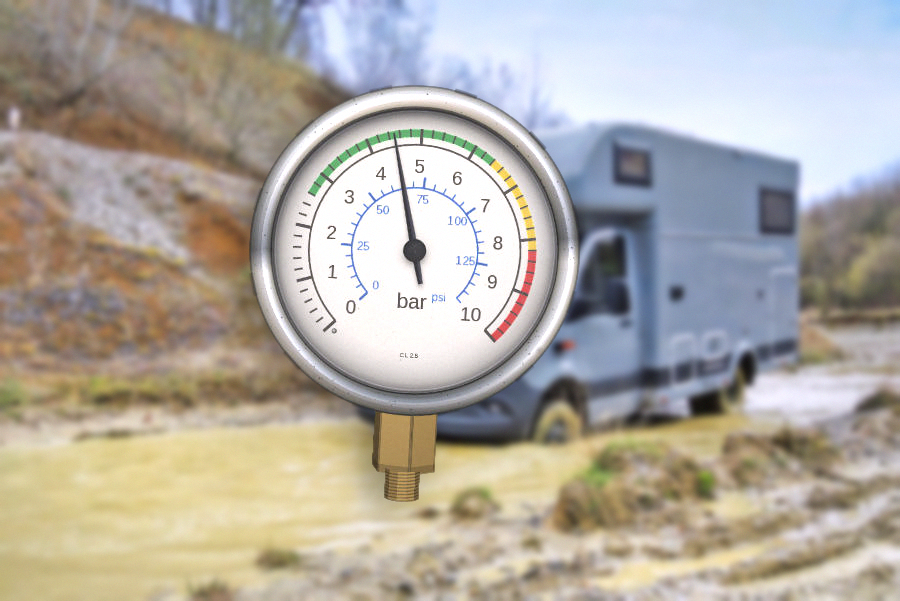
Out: value=4.5 unit=bar
